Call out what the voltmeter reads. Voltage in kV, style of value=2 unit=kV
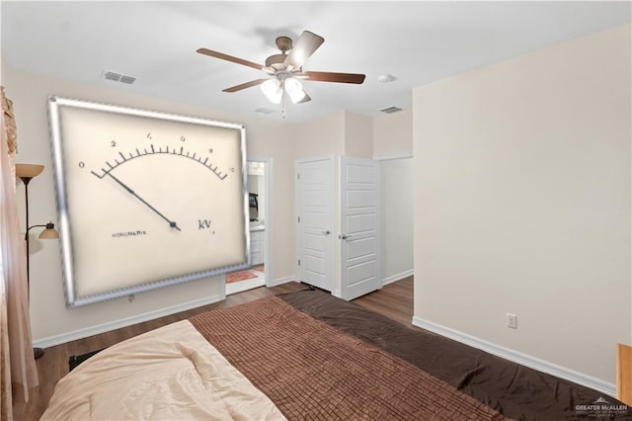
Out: value=0.5 unit=kV
